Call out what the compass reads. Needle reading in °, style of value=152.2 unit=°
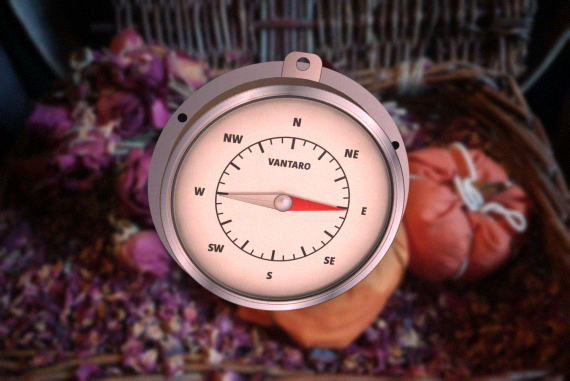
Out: value=90 unit=°
